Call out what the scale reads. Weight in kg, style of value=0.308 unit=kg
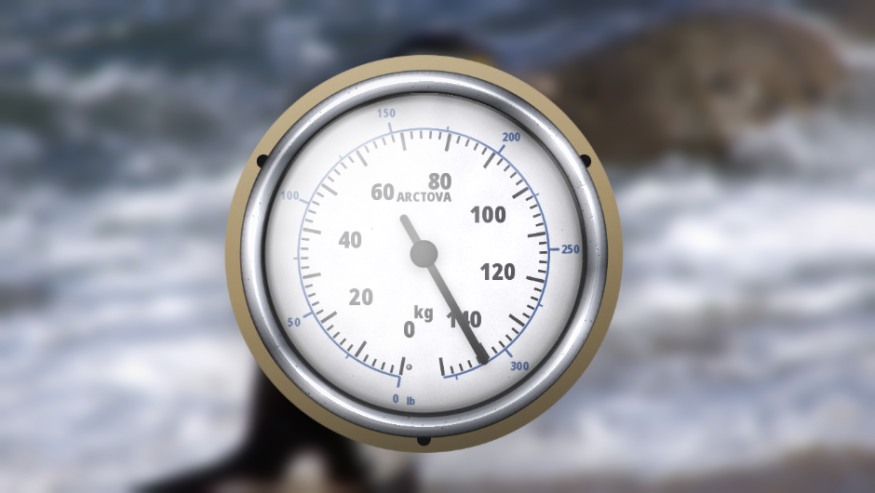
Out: value=141 unit=kg
